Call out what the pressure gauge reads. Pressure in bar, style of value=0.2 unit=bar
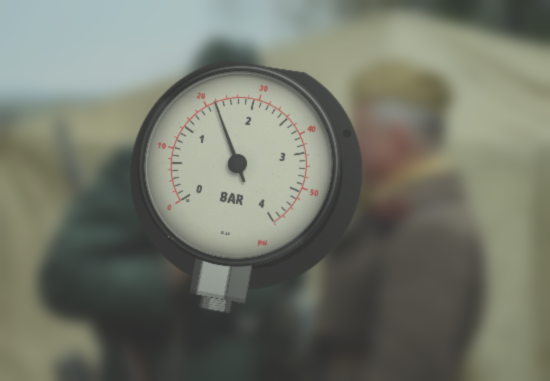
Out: value=1.5 unit=bar
